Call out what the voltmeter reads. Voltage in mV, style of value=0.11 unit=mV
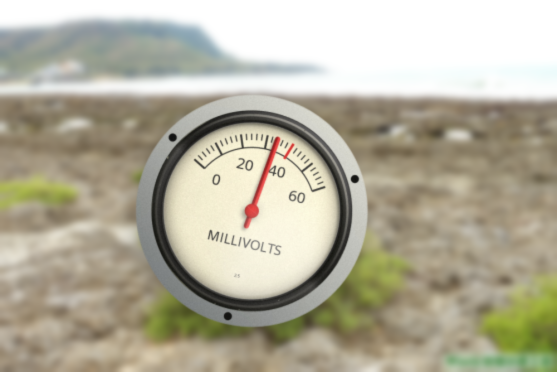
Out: value=34 unit=mV
